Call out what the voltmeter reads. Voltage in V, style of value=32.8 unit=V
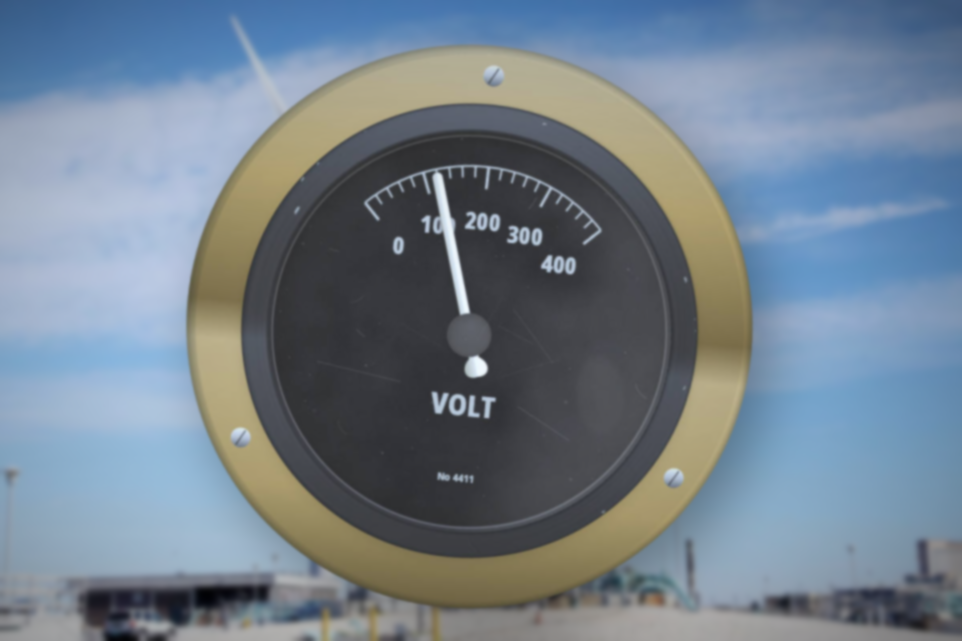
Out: value=120 unit=V
